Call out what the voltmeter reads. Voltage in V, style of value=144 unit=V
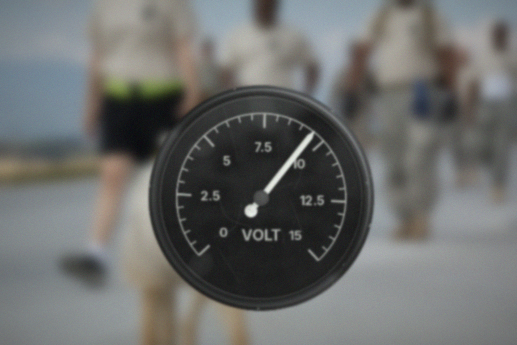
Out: value=9.5 unit=V
